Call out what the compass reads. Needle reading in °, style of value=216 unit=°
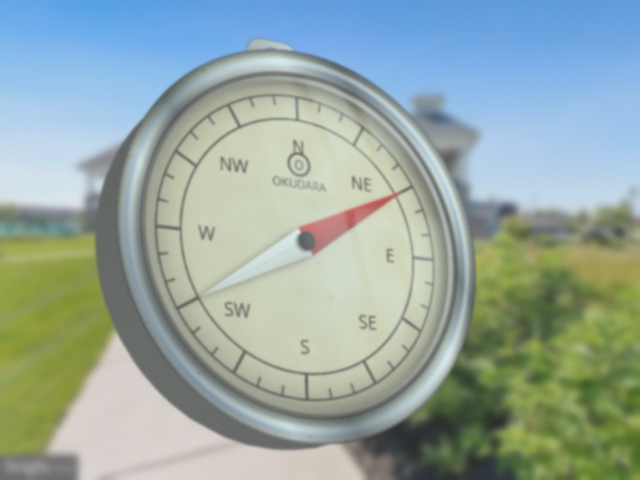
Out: value=60 unit=°
